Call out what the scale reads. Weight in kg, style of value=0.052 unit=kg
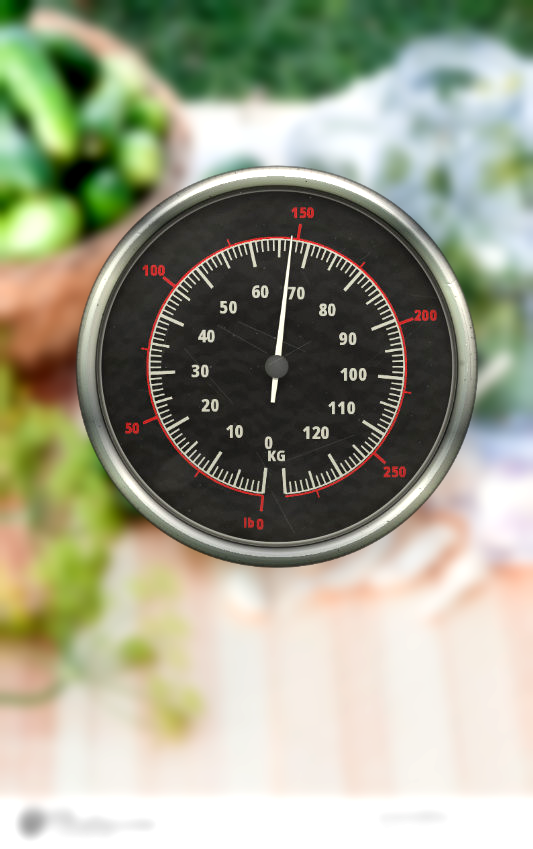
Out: value=67 unit=kg
